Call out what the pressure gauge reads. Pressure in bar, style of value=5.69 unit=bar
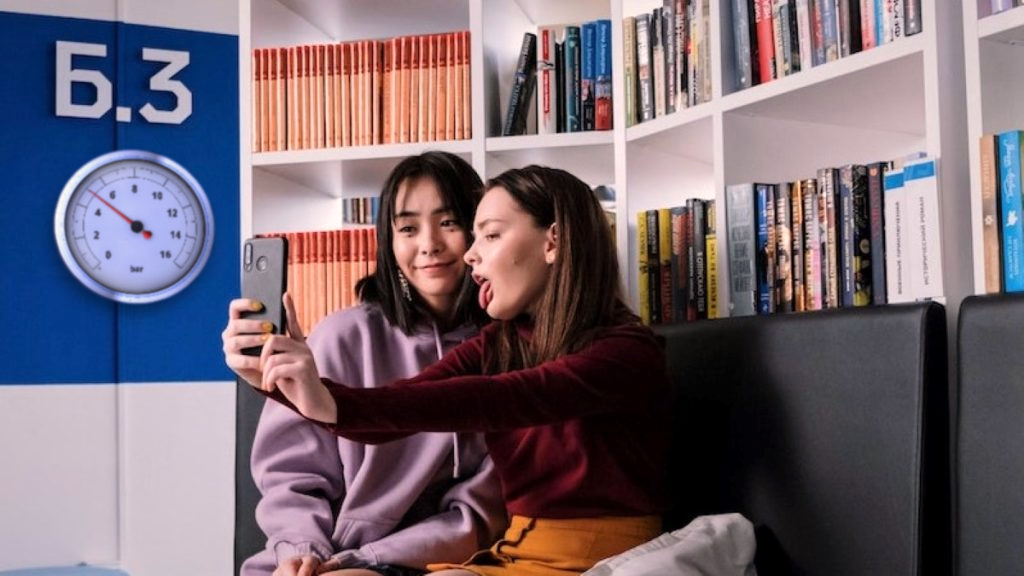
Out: value=5 unit=bar
